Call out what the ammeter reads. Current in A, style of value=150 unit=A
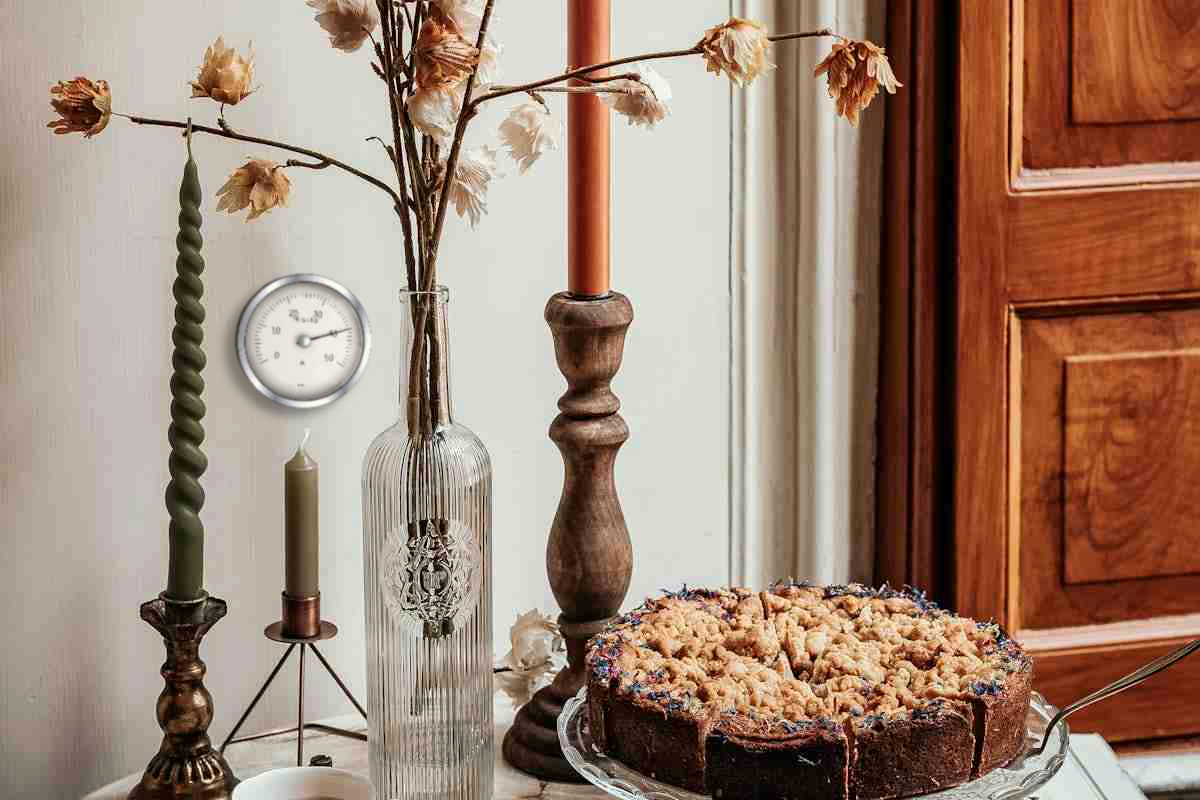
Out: value=40 unit=A
